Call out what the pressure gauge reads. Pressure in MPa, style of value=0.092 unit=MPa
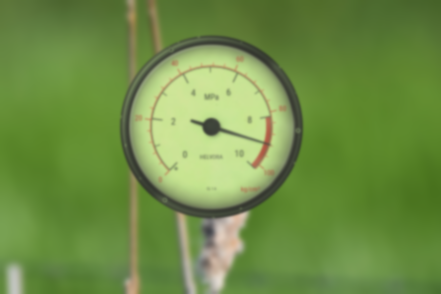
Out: value=9 unit=MPa
